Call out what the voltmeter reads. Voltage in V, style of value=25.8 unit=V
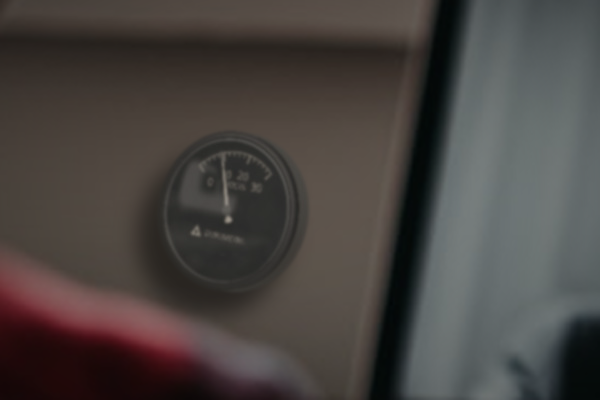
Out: value=10 unit=V
